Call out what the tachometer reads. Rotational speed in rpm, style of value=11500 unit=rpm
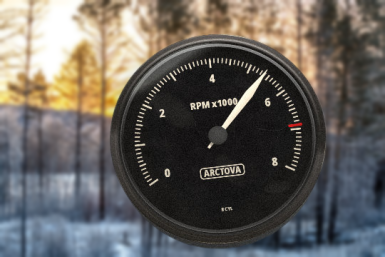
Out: value=5400 unit=rpm
